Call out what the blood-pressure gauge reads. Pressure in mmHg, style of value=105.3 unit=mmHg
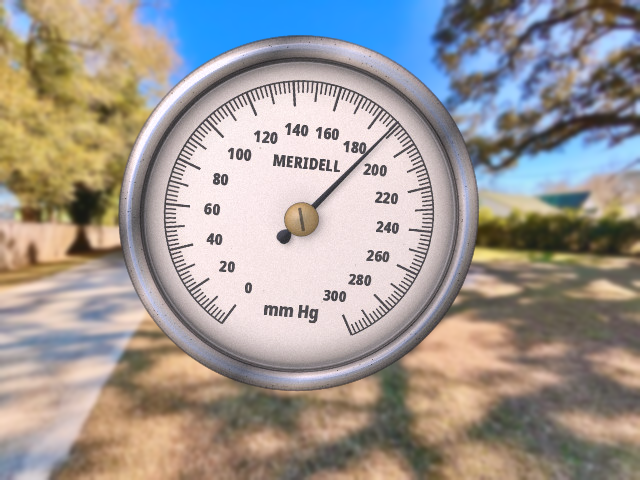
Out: value=188 unit=mmHg
